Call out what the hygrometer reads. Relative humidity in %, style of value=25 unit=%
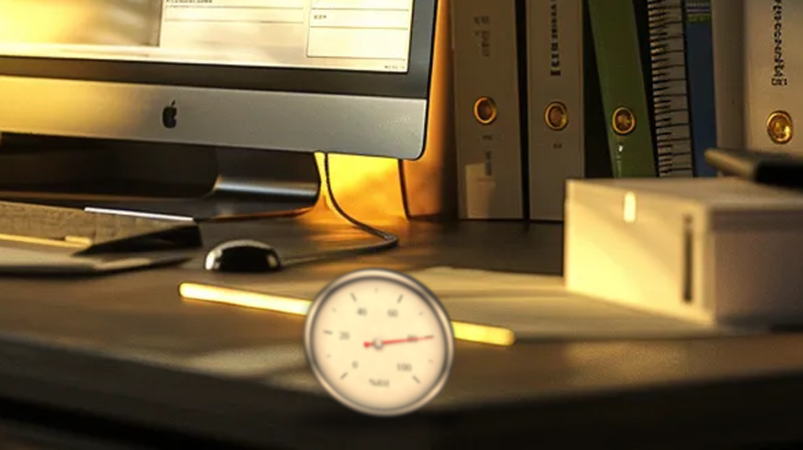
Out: value=80 unit=%
